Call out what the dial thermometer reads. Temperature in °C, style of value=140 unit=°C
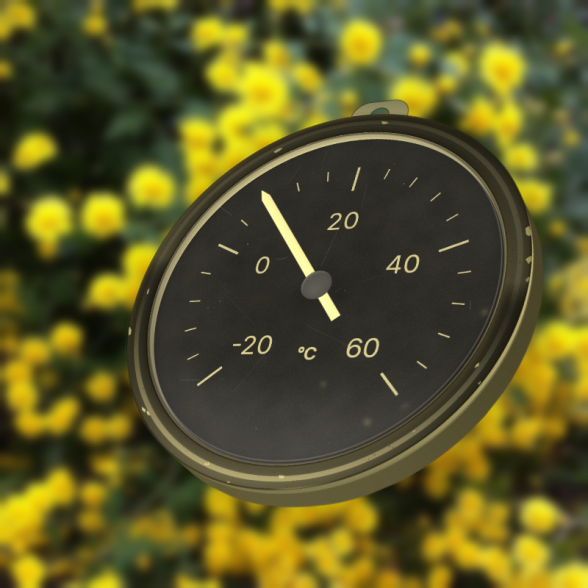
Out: value=8 unit=°C
